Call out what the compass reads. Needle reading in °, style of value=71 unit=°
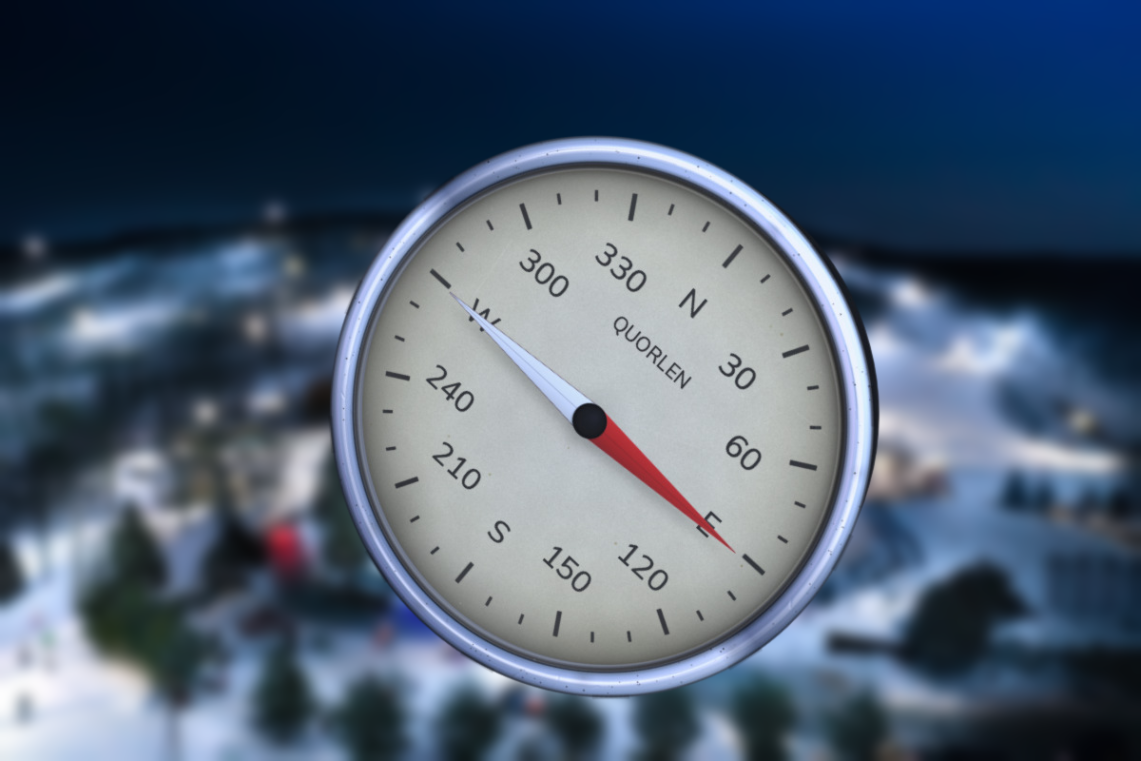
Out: value=90 unit=°
